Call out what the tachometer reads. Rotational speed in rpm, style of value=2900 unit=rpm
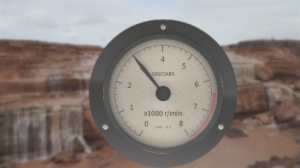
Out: value=3000 unit=rpm
